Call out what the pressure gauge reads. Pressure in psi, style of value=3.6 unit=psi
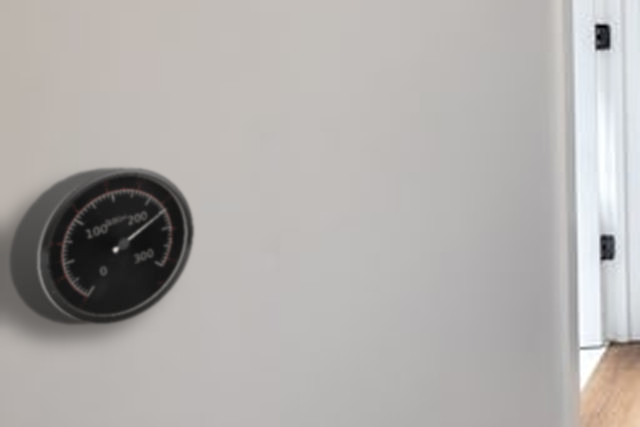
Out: value=225 unit=psi
